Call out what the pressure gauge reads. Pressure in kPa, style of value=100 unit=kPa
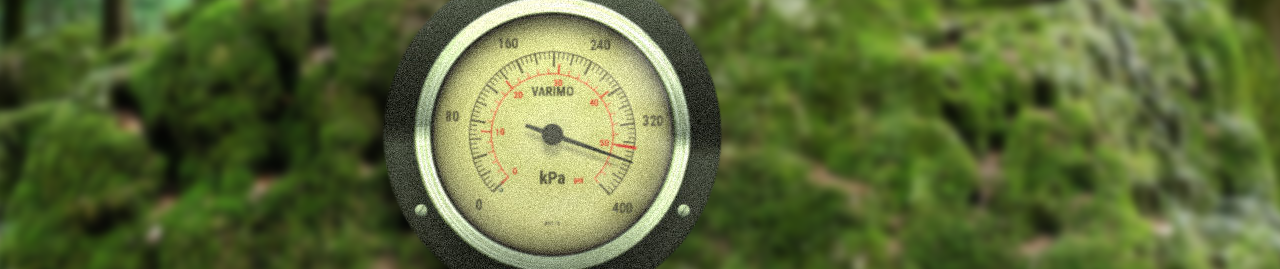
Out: value=360 unit=kPa
